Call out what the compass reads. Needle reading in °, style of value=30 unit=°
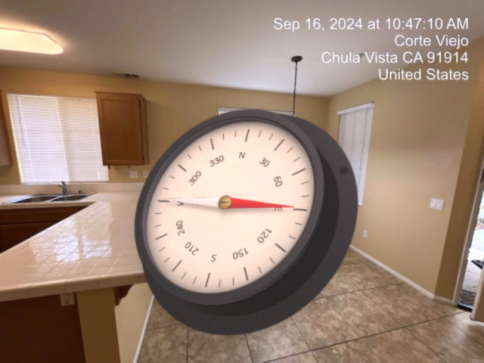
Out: value=90 unit=°
